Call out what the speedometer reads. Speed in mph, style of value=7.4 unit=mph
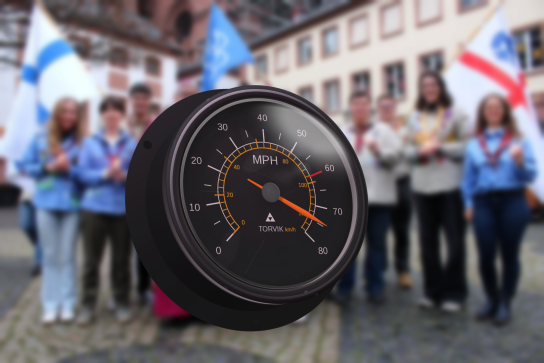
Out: value=75 unit=mph
